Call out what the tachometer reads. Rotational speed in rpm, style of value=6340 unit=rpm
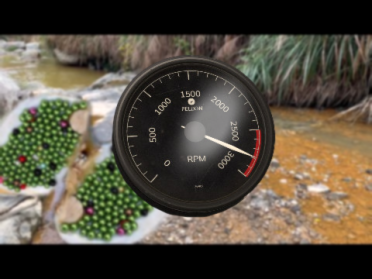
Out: value=2800 unit=rpm
